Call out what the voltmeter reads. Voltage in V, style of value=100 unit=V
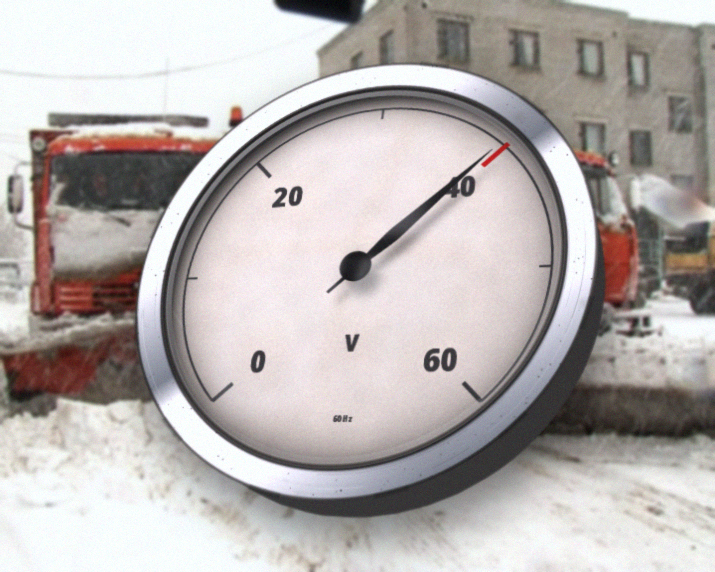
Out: value=40 unit=V
